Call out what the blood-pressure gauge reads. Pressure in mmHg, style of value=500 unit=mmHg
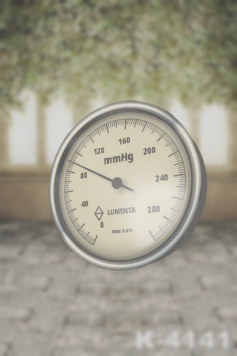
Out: value=90 unit=mmHg
